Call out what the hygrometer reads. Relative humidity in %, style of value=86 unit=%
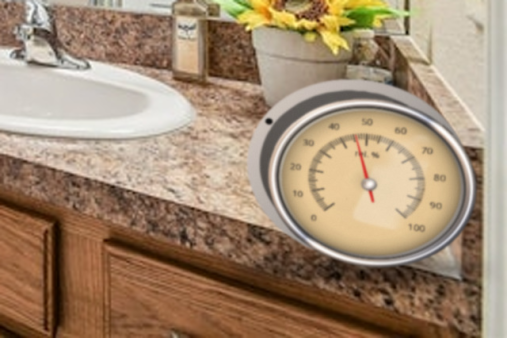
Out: value=45 unit=%
